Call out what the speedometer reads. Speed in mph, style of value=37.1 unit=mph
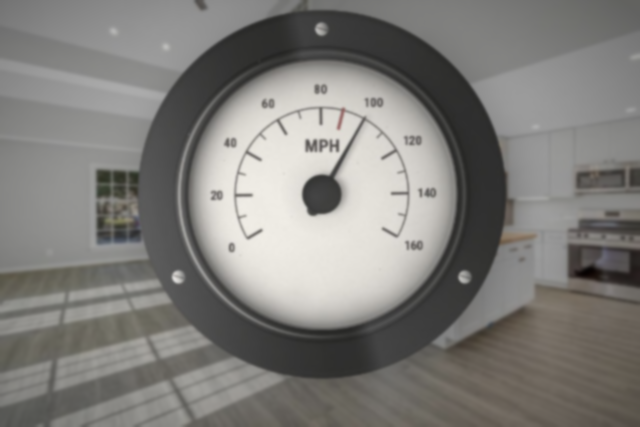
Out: value=100 unit=mph
